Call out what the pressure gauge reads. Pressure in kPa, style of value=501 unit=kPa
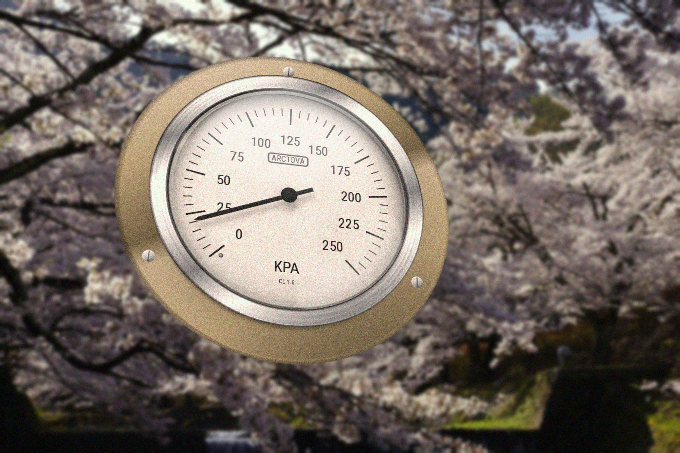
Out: value=20 unit=kPa
